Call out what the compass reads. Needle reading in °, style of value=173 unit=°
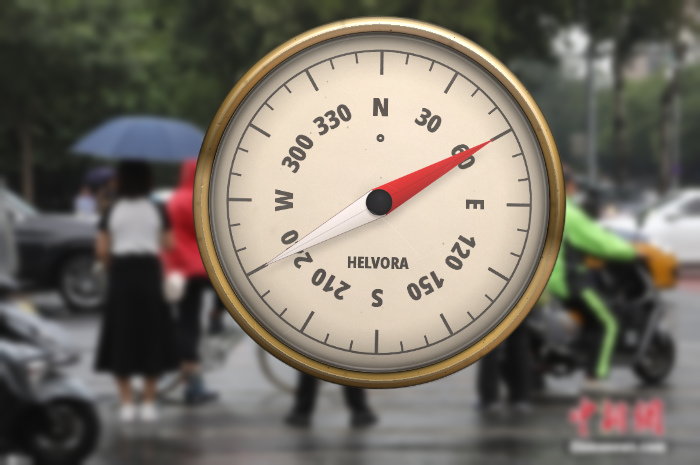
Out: value=60 unit=°
